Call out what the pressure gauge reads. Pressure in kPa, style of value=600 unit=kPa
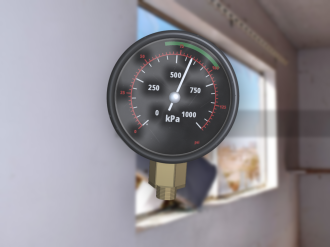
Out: value=575 unit=kPa
